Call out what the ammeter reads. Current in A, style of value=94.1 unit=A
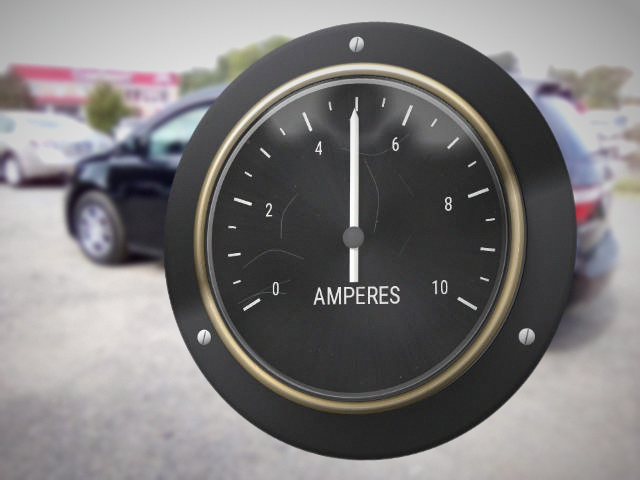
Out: value=5 unit=A
